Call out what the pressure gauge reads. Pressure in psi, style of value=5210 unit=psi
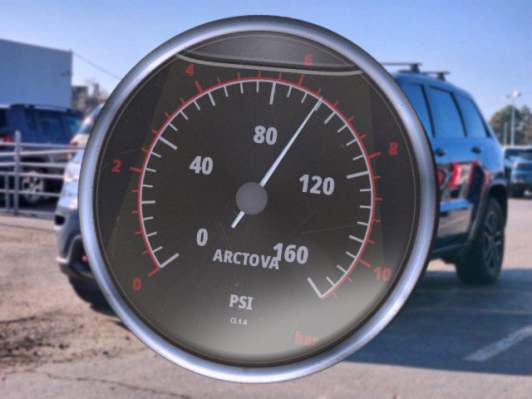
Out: value=95 unit=psi
